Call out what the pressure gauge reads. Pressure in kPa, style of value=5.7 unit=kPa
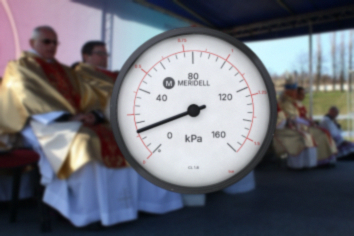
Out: value=15 unit=kPa
